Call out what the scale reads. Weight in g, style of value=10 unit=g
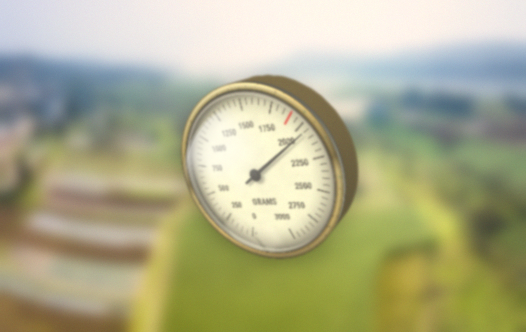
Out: value=2050 unit=g
